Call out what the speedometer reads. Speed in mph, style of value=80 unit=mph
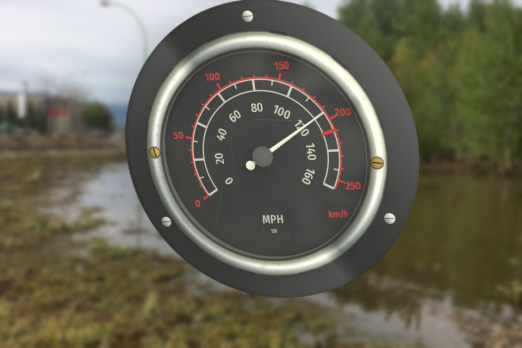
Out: value=120 unit=mph
